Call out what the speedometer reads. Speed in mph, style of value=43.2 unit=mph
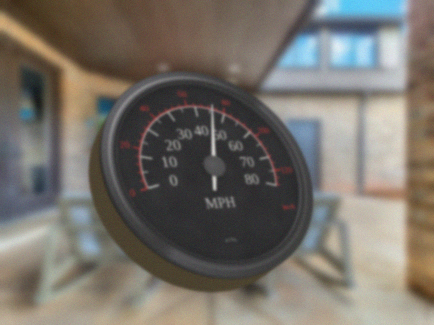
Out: value=45 unit=mph
